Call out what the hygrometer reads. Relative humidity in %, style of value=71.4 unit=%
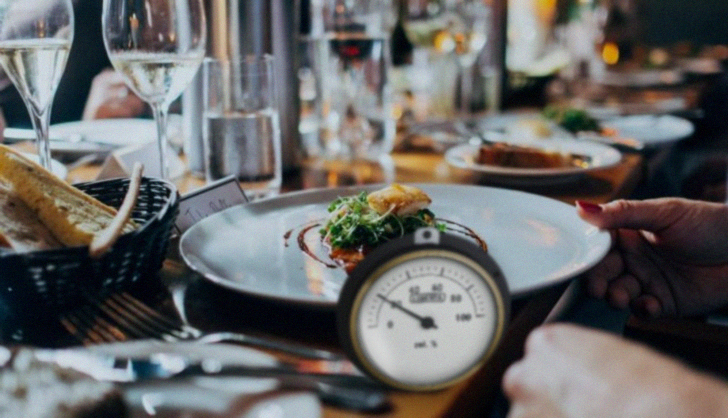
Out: value=20 unit=%
